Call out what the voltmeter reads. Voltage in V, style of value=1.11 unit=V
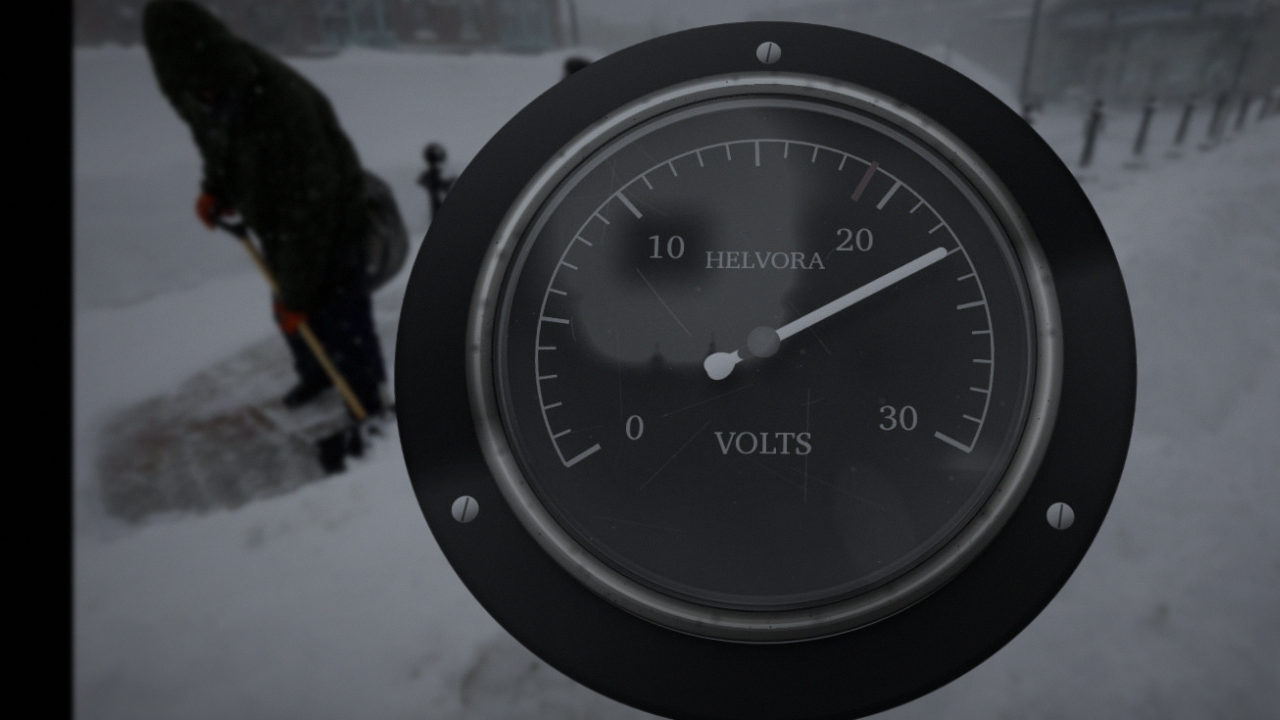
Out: value=23 unit=V
